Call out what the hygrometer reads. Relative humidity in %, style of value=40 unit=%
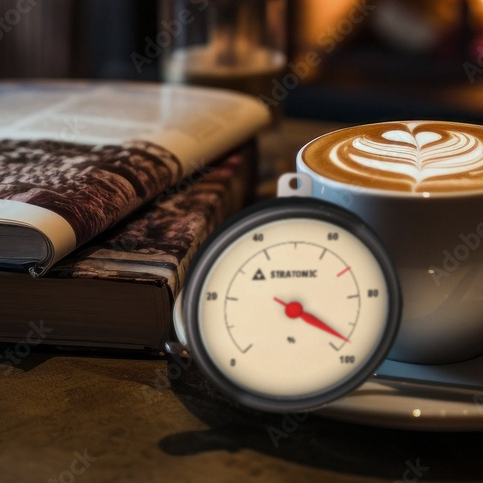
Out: value=95 unit=%
